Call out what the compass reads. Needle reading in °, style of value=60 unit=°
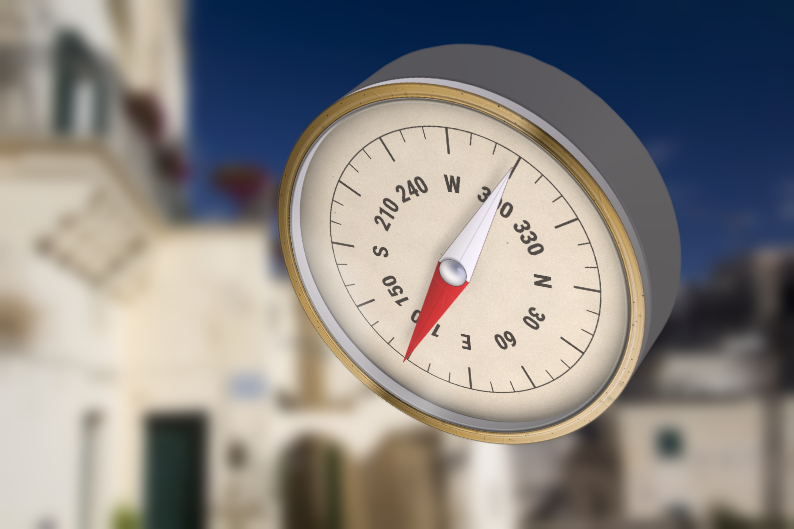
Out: value=120 unit=°
